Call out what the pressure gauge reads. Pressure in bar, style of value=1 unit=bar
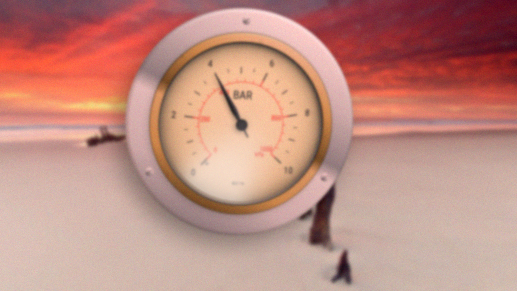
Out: value=4 unit=bar
